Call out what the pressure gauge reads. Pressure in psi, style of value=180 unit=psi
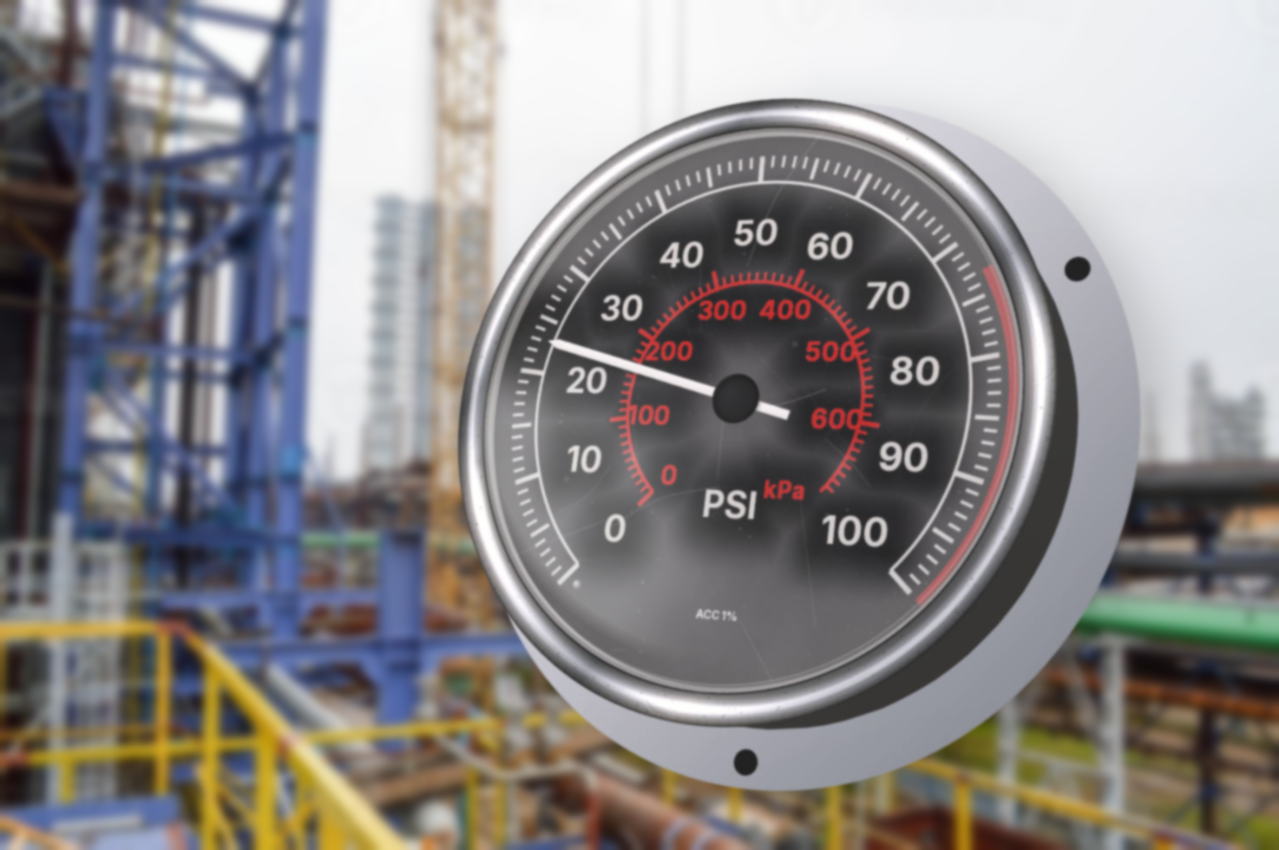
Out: value=23 unit=psi
